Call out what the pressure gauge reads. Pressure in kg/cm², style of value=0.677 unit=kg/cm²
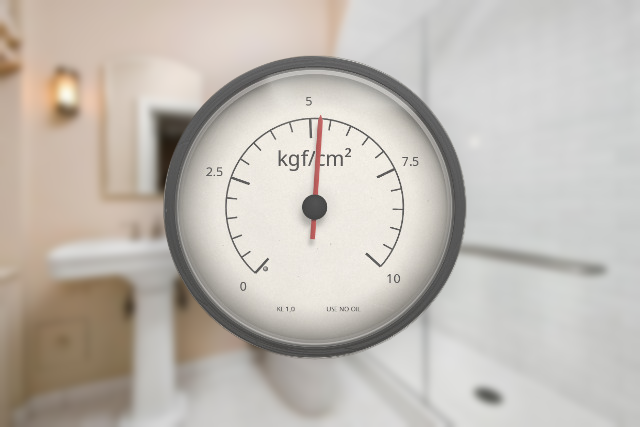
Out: value=5.25 unit=kg/cm²
